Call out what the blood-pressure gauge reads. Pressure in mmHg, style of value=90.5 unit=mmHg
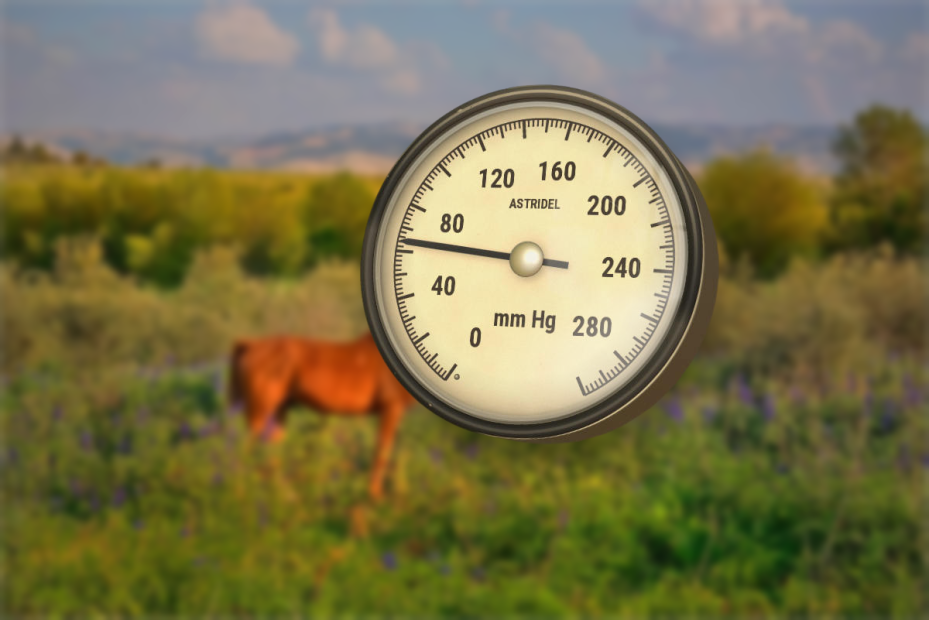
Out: value=64 unit=mmHg
